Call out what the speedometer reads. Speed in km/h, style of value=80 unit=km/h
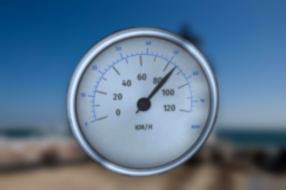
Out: value=85 unit=km/h
